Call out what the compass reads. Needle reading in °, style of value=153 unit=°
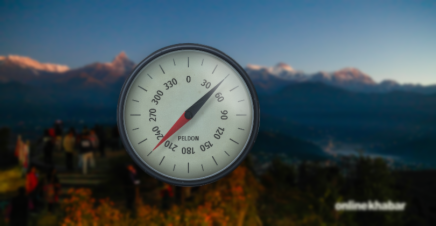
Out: value=225 unit=°
